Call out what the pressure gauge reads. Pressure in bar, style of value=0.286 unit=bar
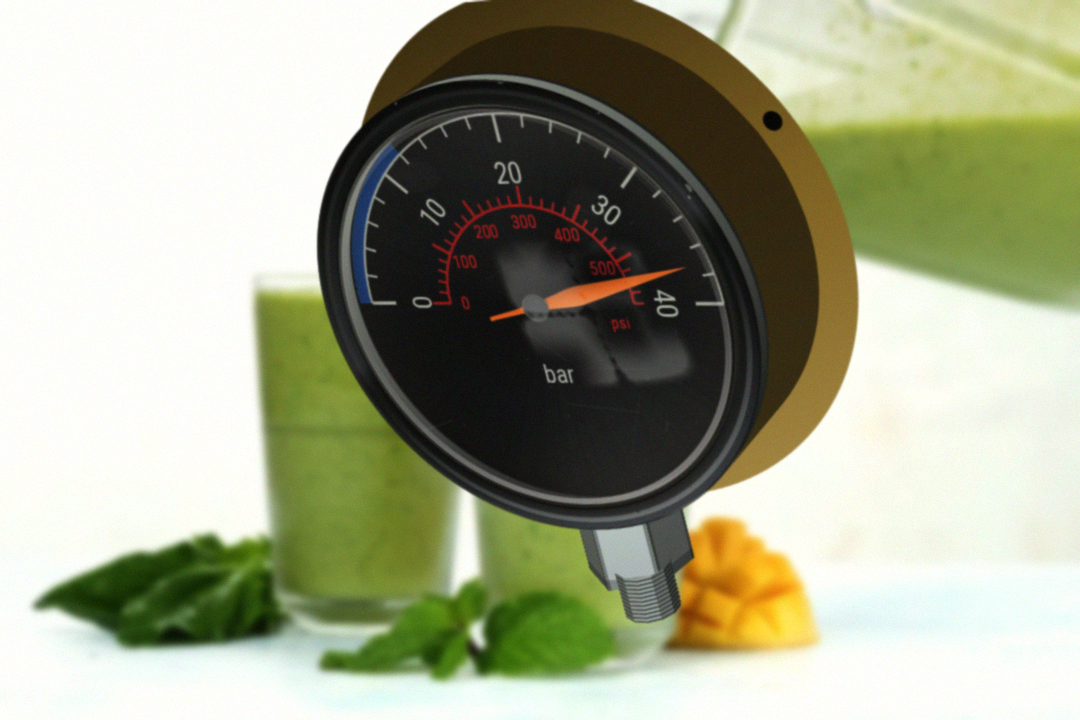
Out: value=37 unit=bar
